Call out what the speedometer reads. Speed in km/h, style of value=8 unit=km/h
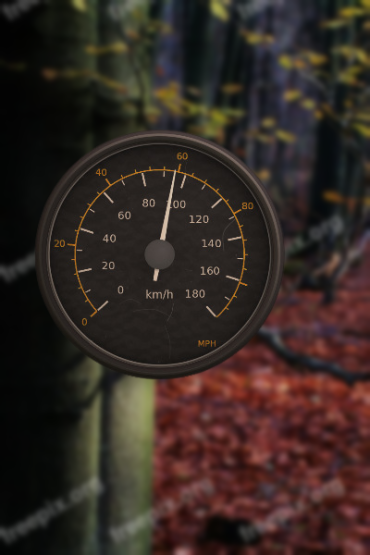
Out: value=95 unit=km/h
